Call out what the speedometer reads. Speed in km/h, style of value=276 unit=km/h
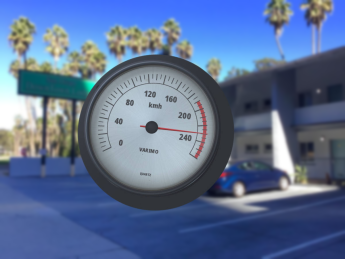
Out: value=230 unit=km/h
